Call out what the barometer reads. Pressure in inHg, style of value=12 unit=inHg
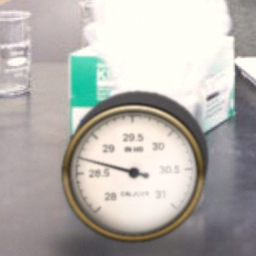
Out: value=28.7 unit=inHg
